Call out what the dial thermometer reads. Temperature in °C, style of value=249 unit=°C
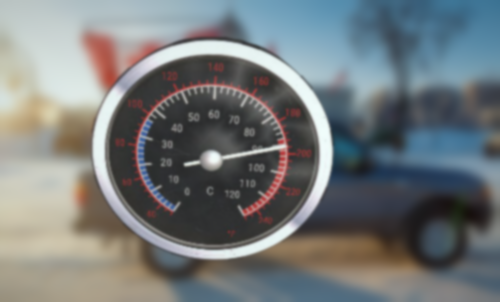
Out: value=90 unit=°C
